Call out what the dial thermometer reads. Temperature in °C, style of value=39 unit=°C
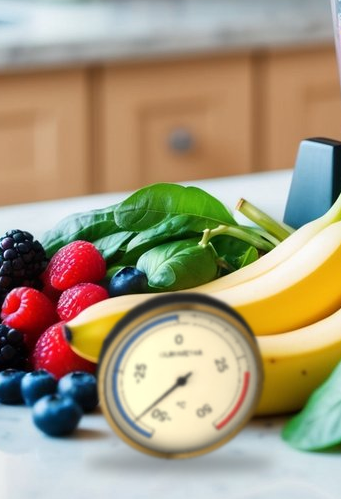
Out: value=-42.5 unit=°C
